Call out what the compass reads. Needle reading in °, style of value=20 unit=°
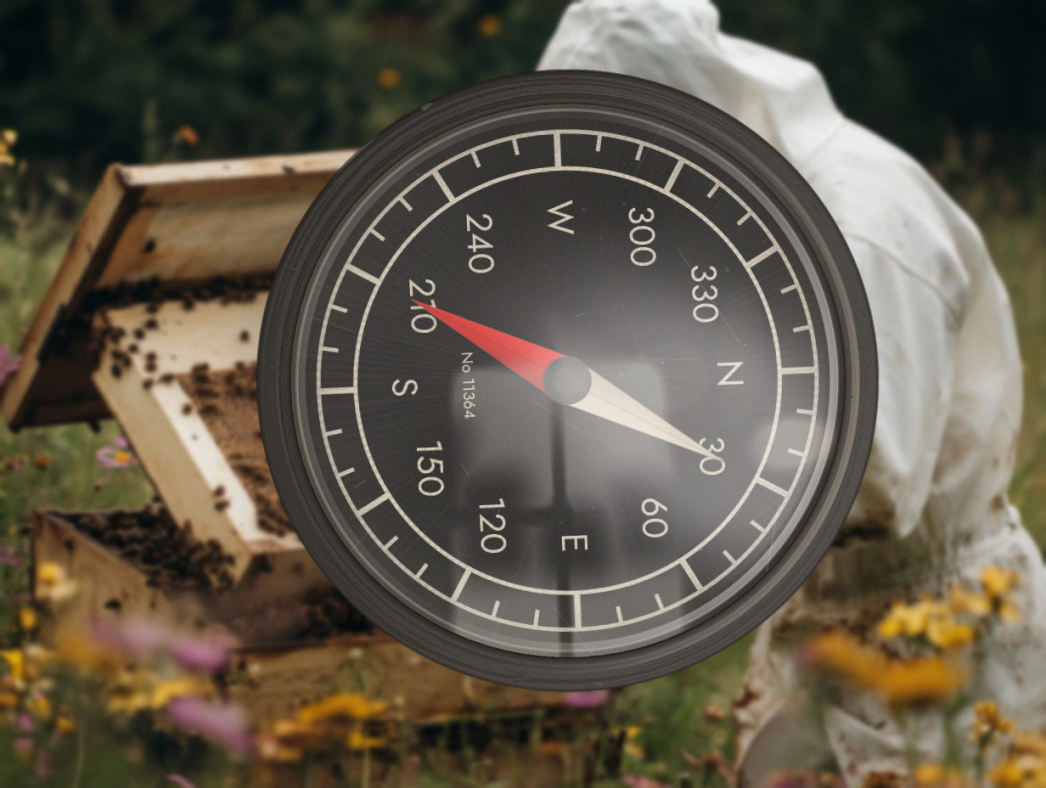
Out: value=210 unit=°
